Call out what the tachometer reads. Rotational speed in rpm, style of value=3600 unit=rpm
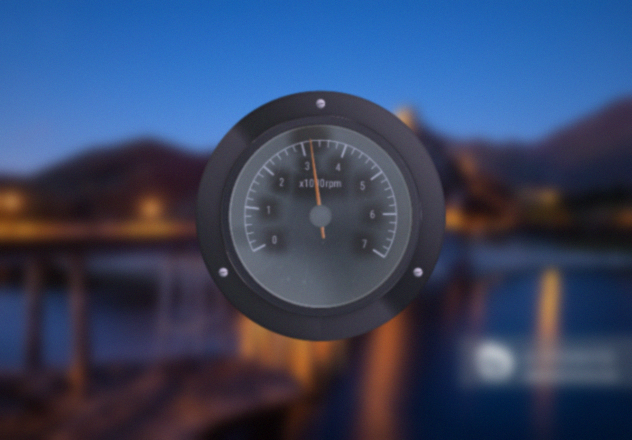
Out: value=3200 unit=rpm
